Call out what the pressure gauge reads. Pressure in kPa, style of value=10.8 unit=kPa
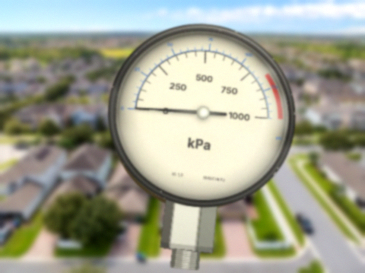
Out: value=0 unit=kPa
